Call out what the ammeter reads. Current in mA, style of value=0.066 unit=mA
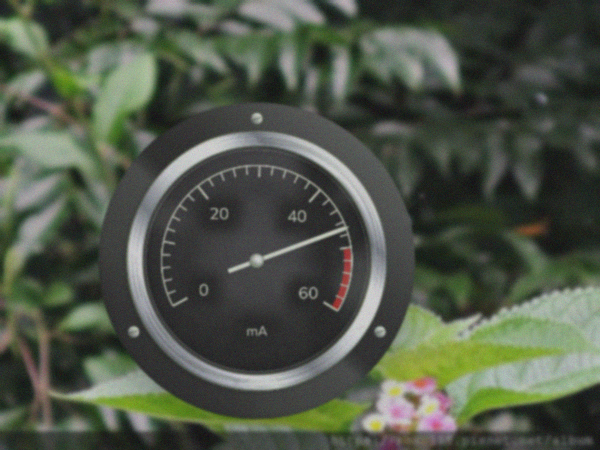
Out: value=47 unit=mA
